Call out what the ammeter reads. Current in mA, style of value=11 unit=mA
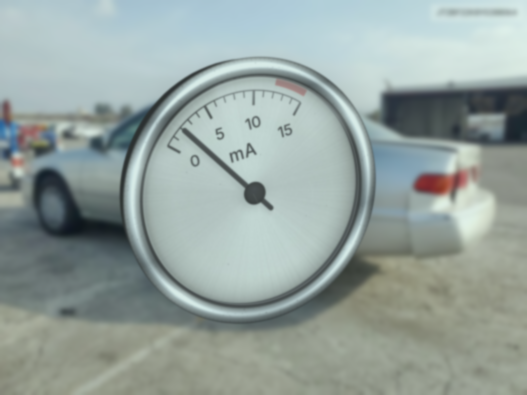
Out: value=2 unit=mA
